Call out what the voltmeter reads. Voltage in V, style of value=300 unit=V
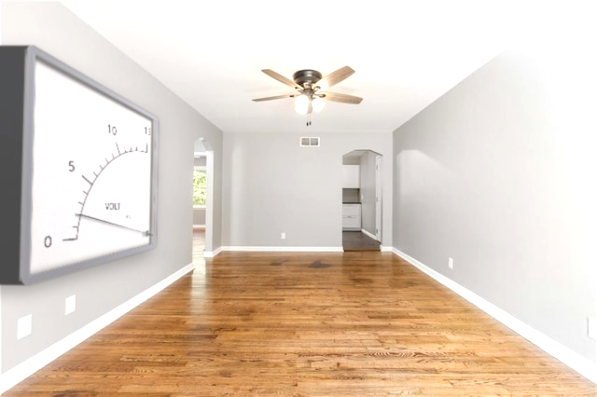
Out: value=2 unit=V
